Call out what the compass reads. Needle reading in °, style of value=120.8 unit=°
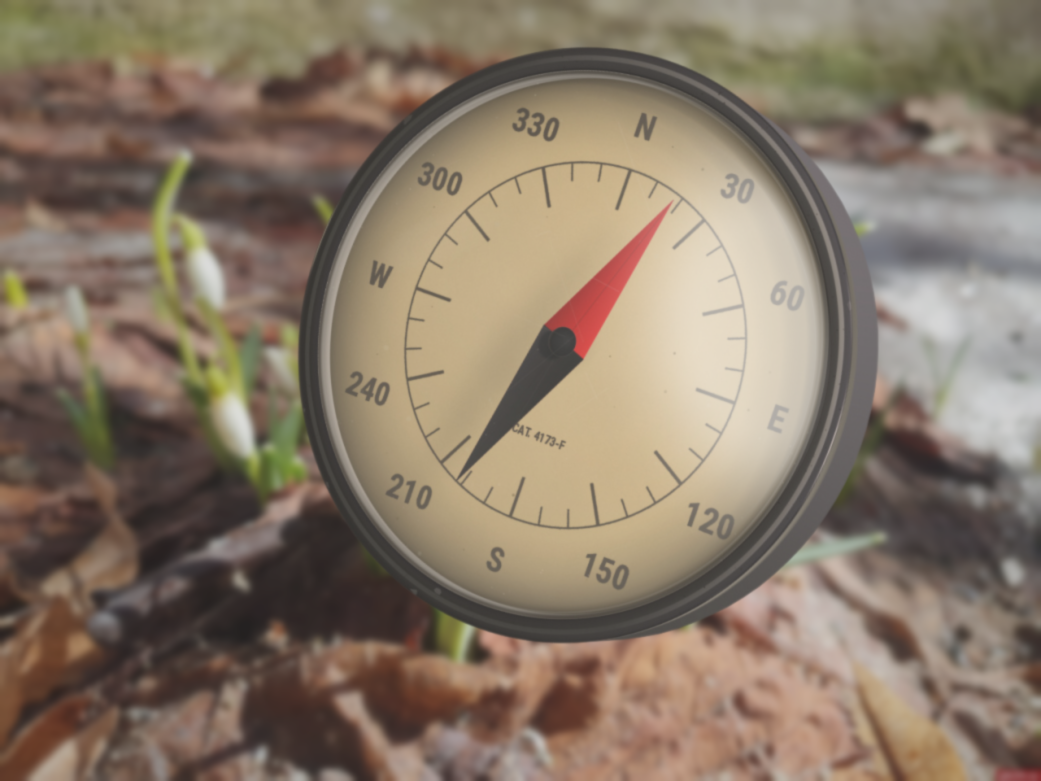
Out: value=20 unit=°
